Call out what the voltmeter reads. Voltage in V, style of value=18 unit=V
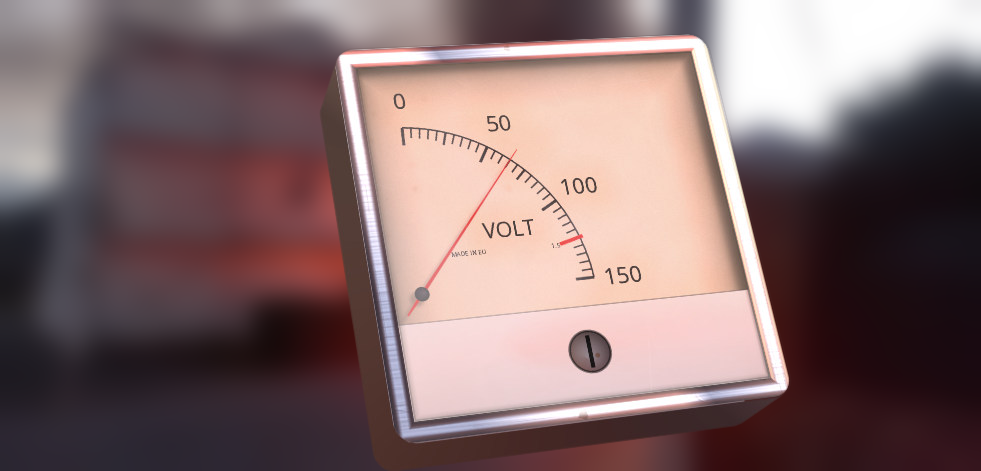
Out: value=65 unit=V
